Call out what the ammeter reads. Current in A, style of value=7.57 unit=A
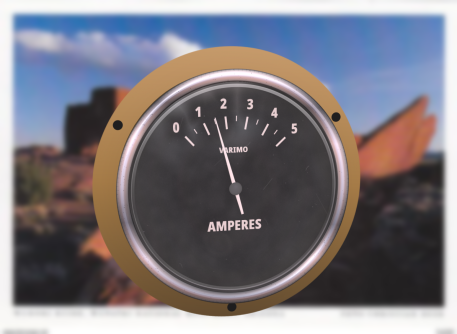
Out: value=1.5 unit=A
